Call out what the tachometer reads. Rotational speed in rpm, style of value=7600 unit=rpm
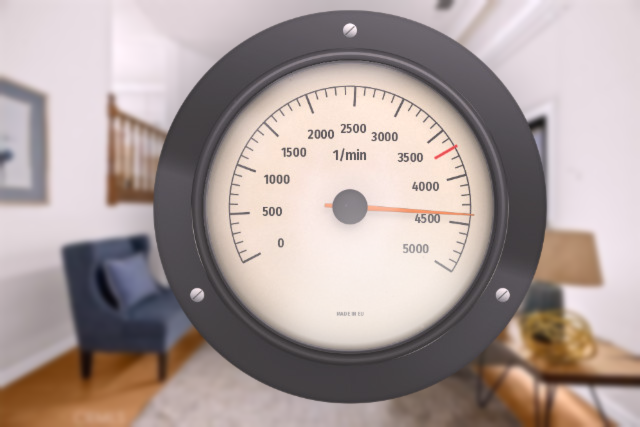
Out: value=4400 unit=rpm
